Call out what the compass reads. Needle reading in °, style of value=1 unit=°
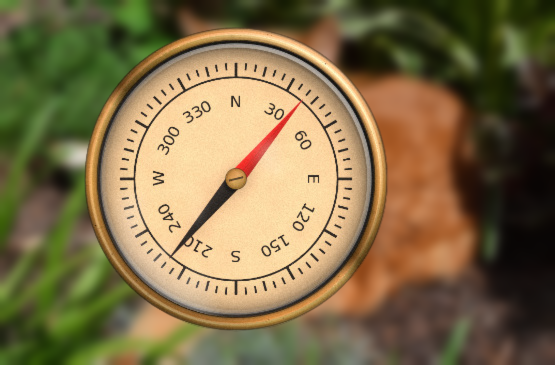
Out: value=40 unit=°
